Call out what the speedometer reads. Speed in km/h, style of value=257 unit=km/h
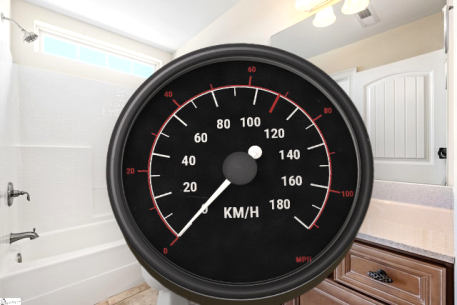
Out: value=0 unit=km/h
